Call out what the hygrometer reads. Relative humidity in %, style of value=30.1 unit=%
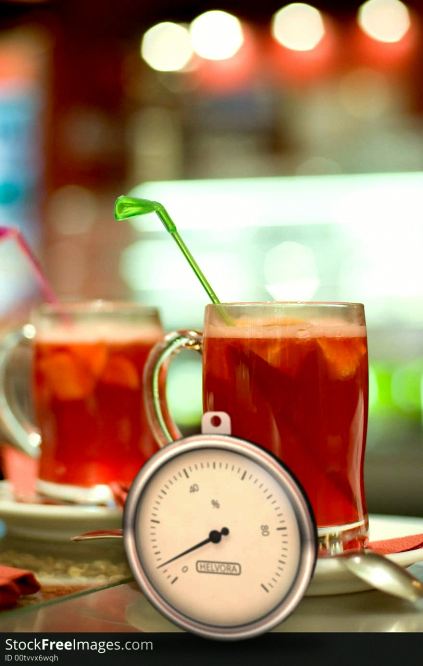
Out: value=6 unit=%
